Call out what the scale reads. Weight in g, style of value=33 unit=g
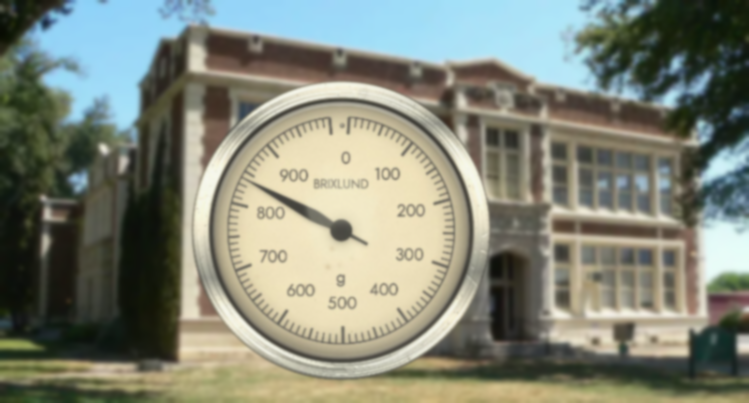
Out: value=840 unit=g
